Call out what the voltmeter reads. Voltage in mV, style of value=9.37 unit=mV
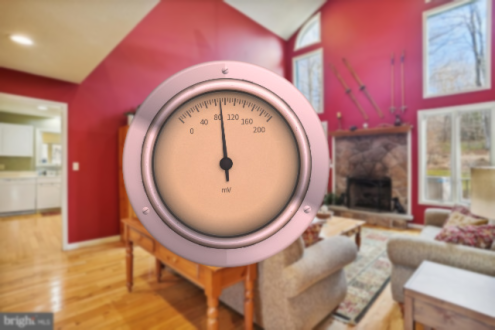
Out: value=90 unit=mV
